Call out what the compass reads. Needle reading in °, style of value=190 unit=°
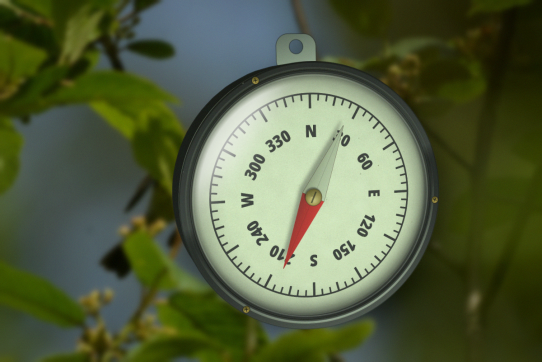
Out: value=205 unit=°
